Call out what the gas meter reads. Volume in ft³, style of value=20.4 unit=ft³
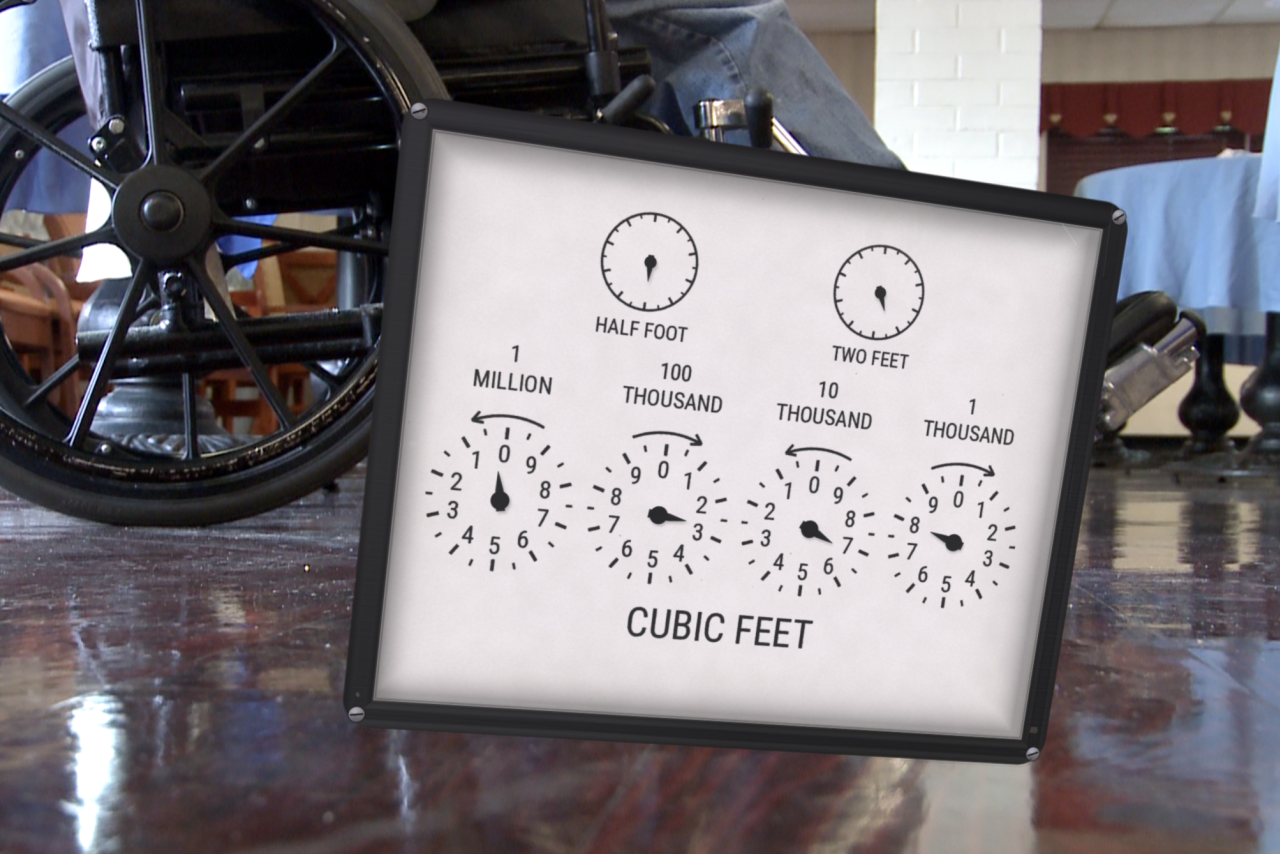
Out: value=26800 unit=ft³
